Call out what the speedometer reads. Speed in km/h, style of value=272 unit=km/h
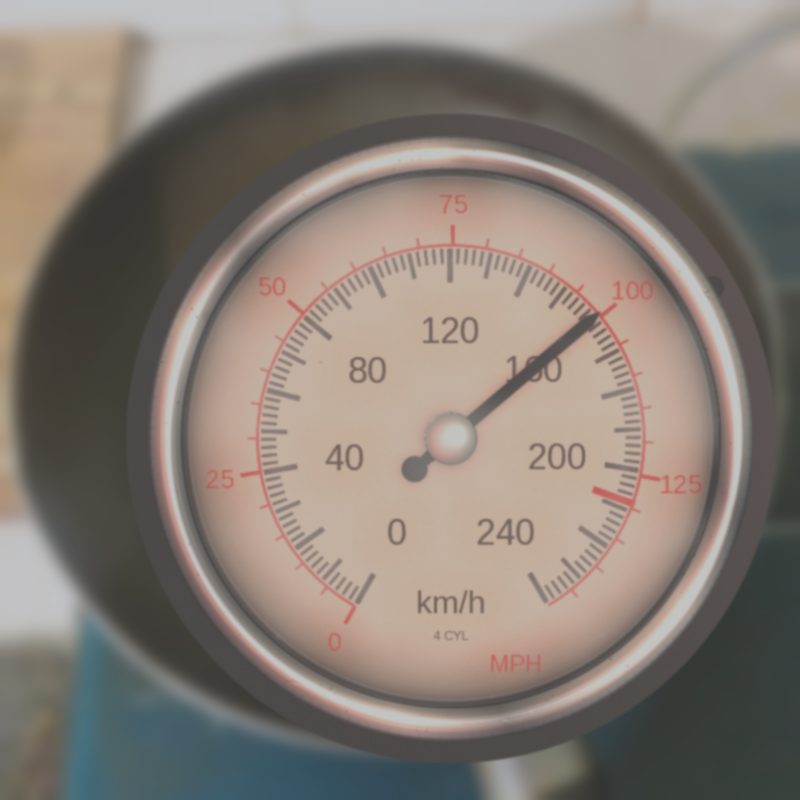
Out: value=160 unit=km/h
